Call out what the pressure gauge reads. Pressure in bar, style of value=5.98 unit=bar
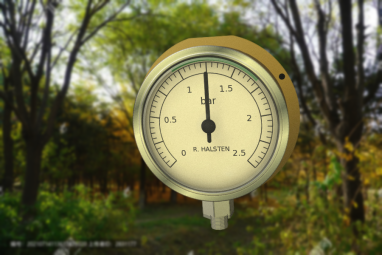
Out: value=1.25 unit=bar
